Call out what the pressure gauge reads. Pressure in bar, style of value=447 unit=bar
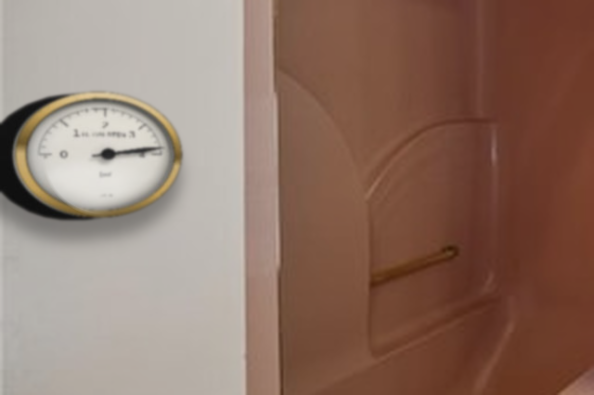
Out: value=3.8 unit=bar
